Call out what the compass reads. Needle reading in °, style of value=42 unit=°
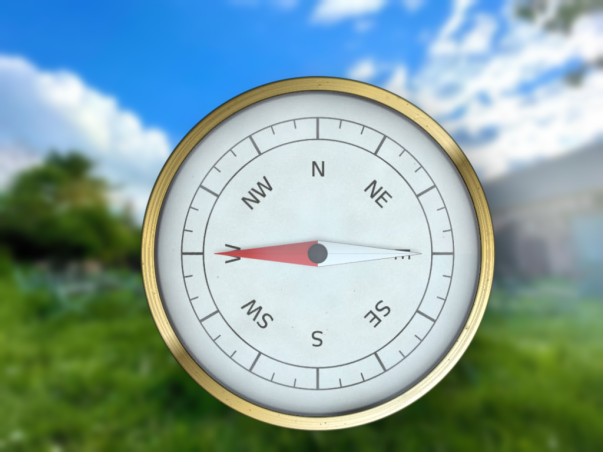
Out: value=270 unit=°
